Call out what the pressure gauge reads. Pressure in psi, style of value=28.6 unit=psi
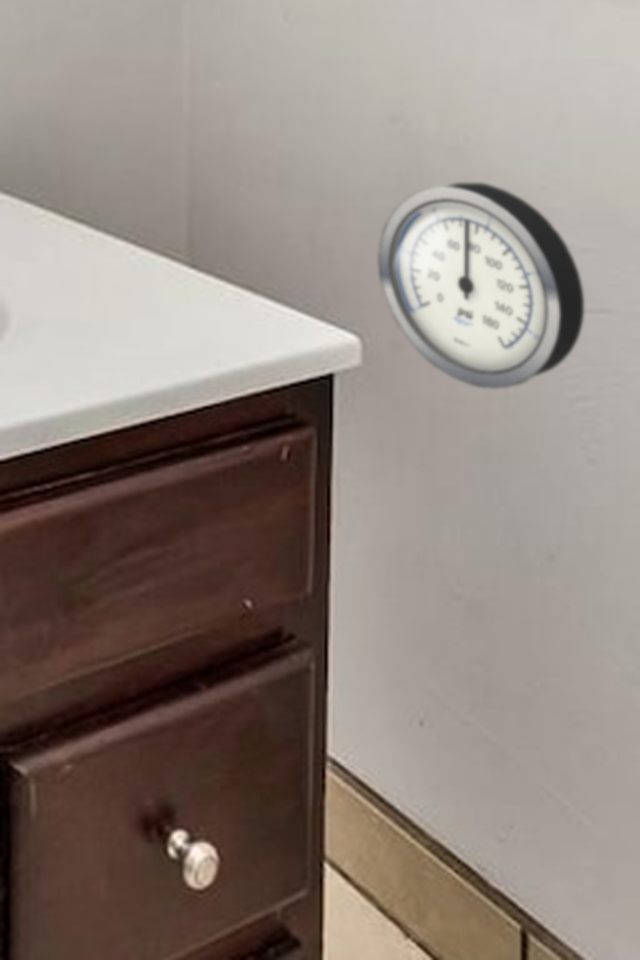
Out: value=75 unit=psi
